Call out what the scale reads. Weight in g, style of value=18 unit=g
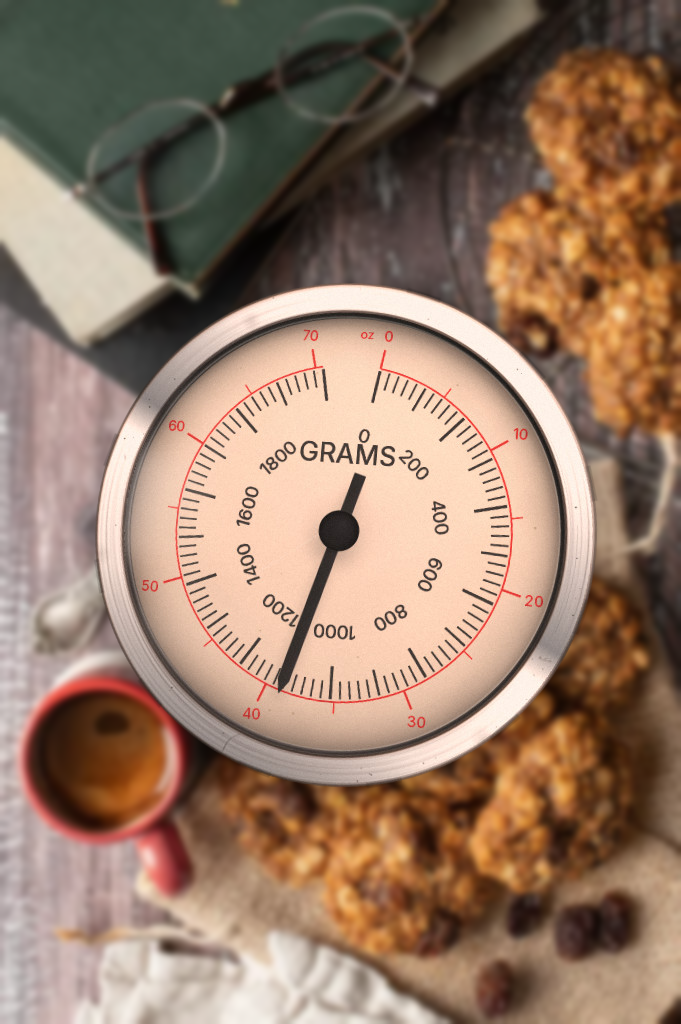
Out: value=1100 unit=g
